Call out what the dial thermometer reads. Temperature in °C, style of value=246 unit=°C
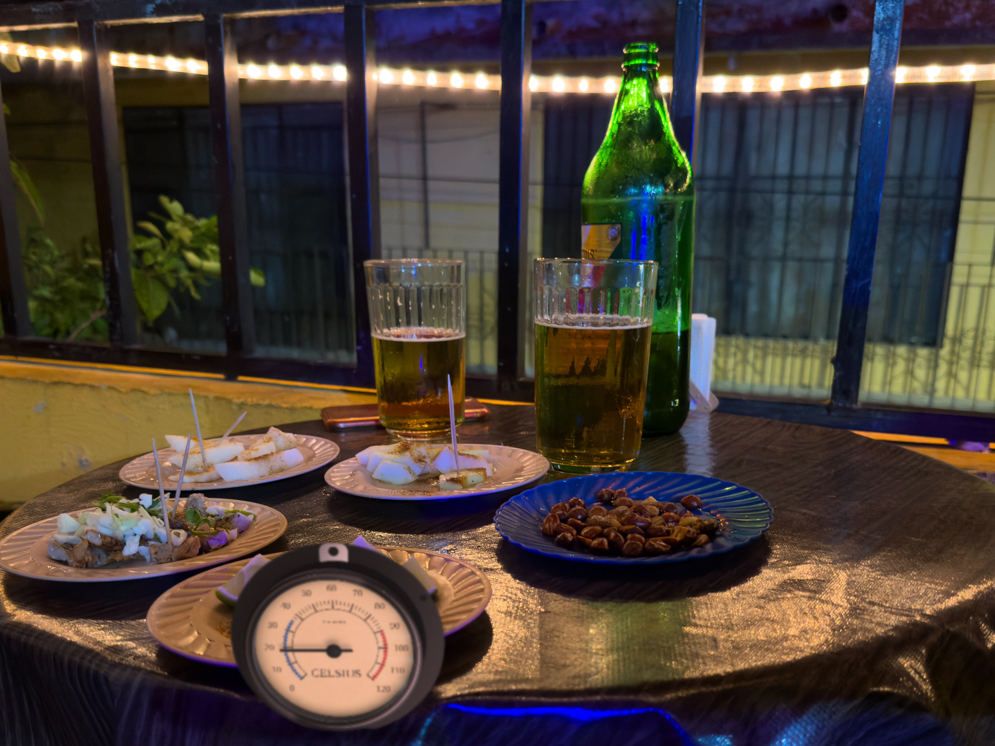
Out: value=20 unit=°C
